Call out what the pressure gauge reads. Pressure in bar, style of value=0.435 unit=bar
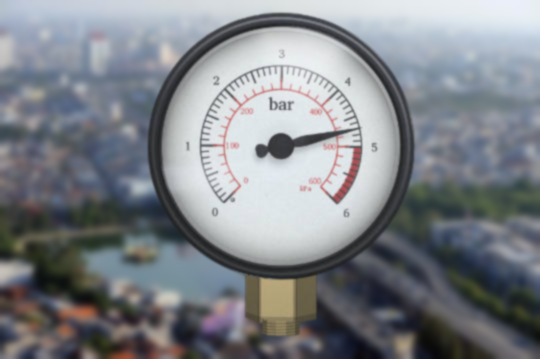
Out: value=4.7 unit=bar
